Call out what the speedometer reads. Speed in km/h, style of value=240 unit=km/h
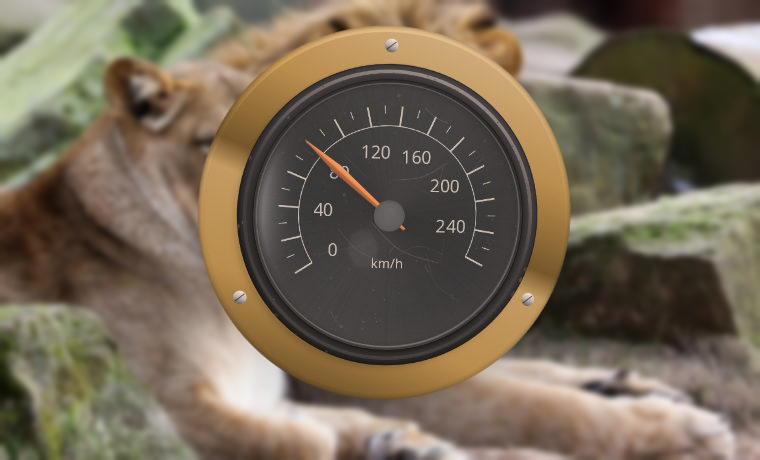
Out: value=80 unit=km/h
